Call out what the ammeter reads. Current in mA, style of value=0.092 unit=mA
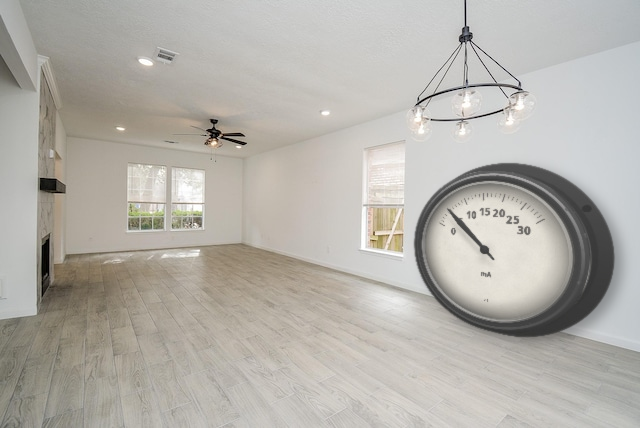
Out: value=5 unit=mA
